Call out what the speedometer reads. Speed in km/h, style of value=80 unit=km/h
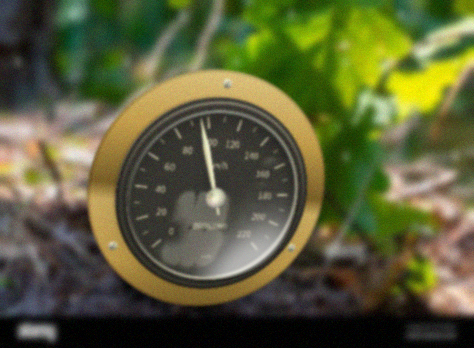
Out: value=95 unit=km/h
